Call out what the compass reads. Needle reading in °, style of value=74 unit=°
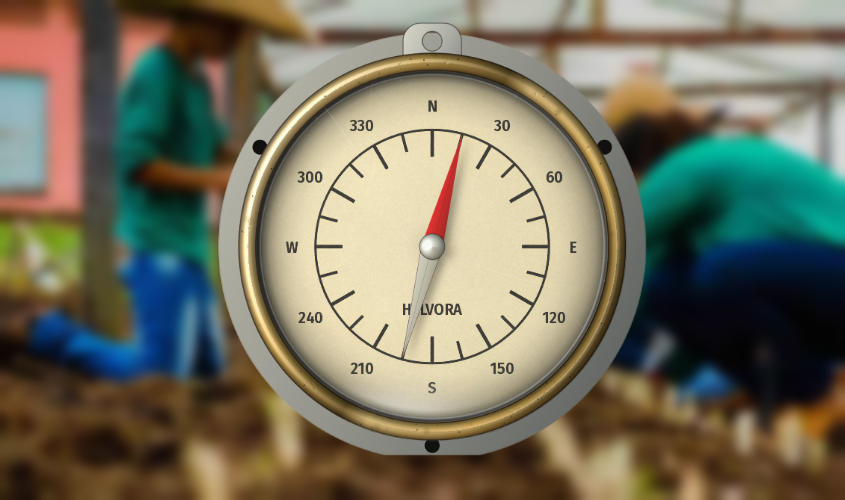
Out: value=15 unit=°
